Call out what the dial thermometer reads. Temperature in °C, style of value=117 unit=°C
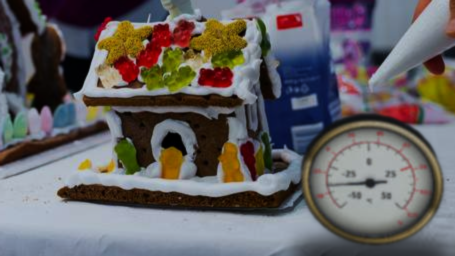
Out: value=-35 unit=°C
